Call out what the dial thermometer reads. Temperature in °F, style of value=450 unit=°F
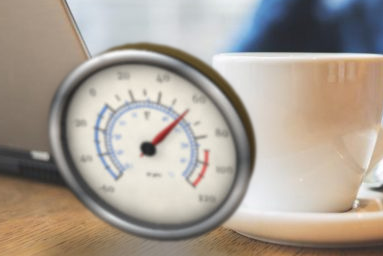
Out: value=60 unit=°F
